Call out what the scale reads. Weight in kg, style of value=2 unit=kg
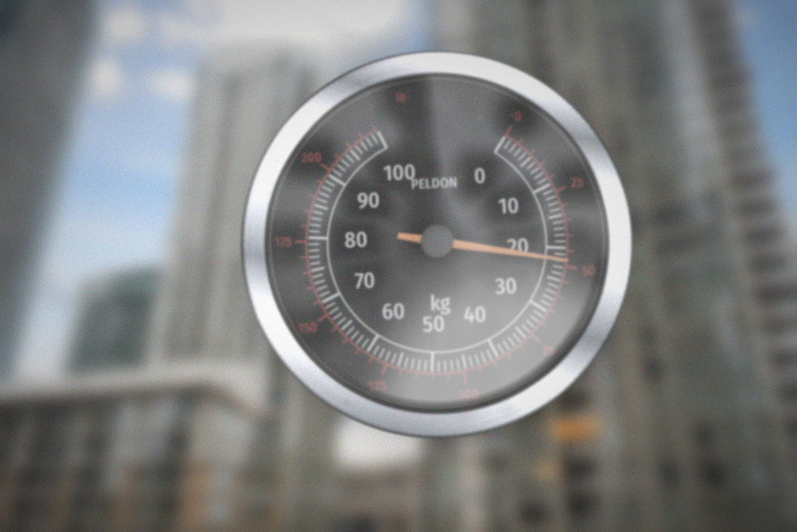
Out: value=22 unit=kg
